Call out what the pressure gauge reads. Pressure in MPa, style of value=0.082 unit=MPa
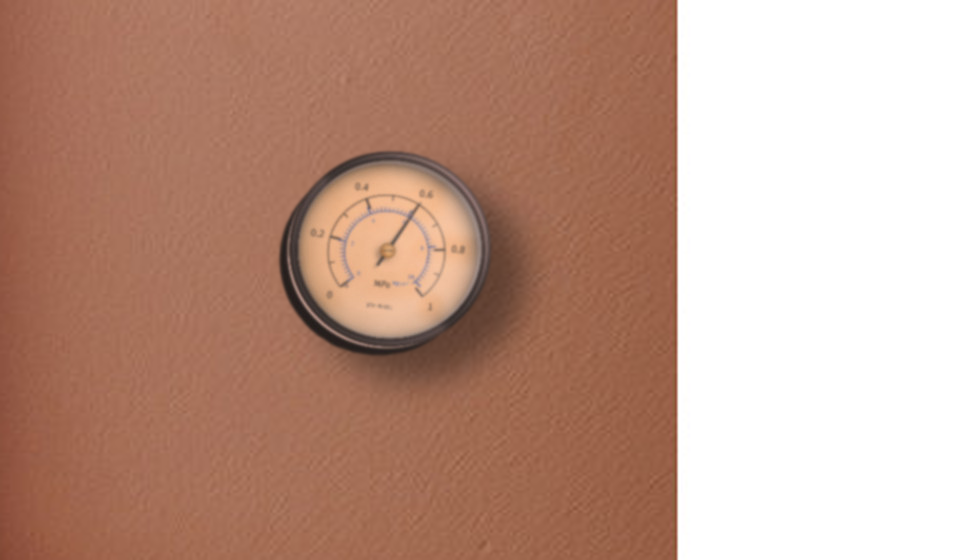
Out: value=0.6 unit=MPa
